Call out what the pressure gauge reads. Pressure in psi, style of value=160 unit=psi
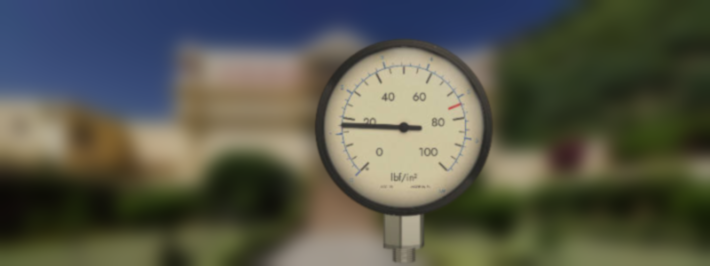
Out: value=17.5 unit=psi
